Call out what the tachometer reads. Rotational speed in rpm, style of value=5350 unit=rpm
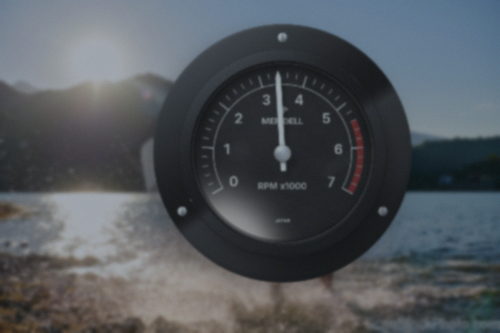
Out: value=3400 unit=rpm
